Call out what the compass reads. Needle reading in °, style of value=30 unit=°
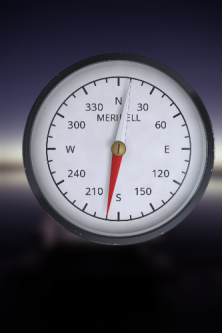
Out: value=190 unit=°
